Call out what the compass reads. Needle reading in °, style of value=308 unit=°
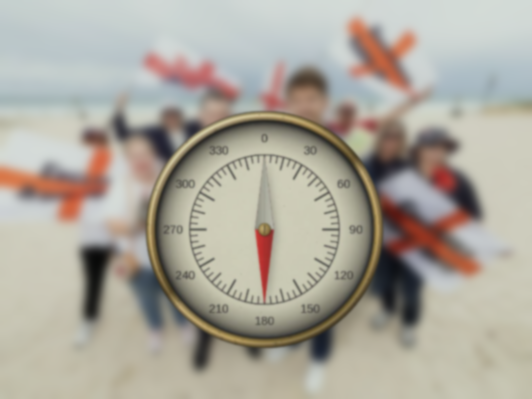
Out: value=180 unit=°
